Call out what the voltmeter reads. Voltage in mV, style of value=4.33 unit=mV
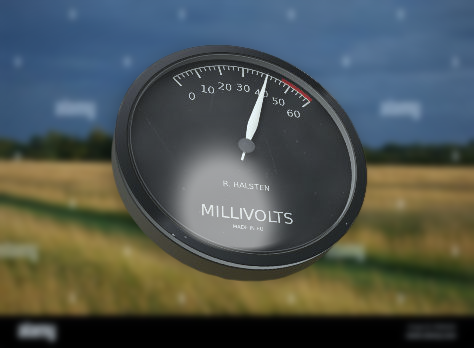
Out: value=40 unit=mV
